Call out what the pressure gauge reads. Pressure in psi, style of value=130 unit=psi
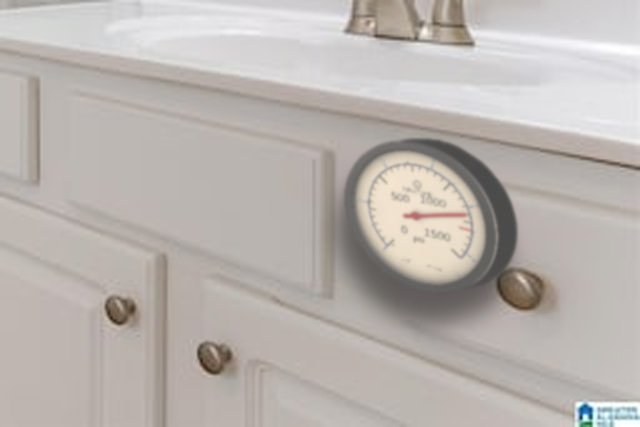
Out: value=1200 unit=psi
